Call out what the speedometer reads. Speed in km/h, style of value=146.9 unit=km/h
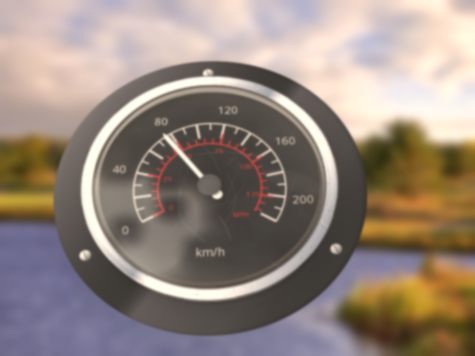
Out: value=75 unit=km/h
